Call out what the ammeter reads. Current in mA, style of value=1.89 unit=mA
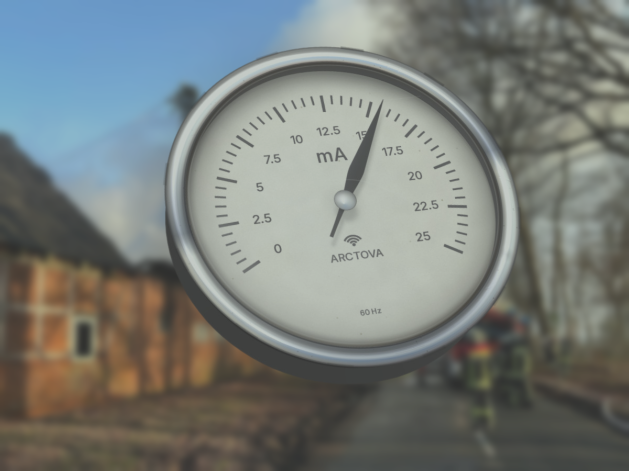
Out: value=15.5 unit=mA
